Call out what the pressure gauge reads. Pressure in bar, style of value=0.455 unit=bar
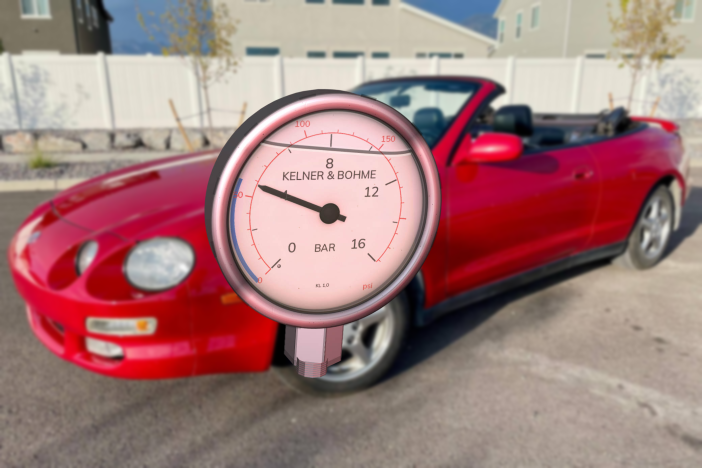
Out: value=4 unit=bar
